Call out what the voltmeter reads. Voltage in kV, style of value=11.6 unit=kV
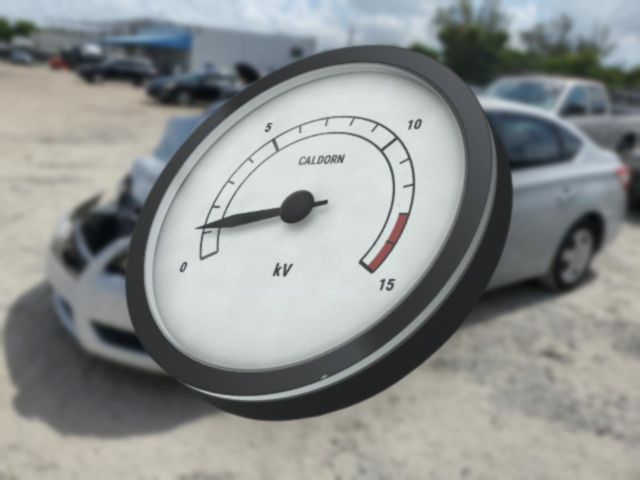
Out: value=1 unit=kV
